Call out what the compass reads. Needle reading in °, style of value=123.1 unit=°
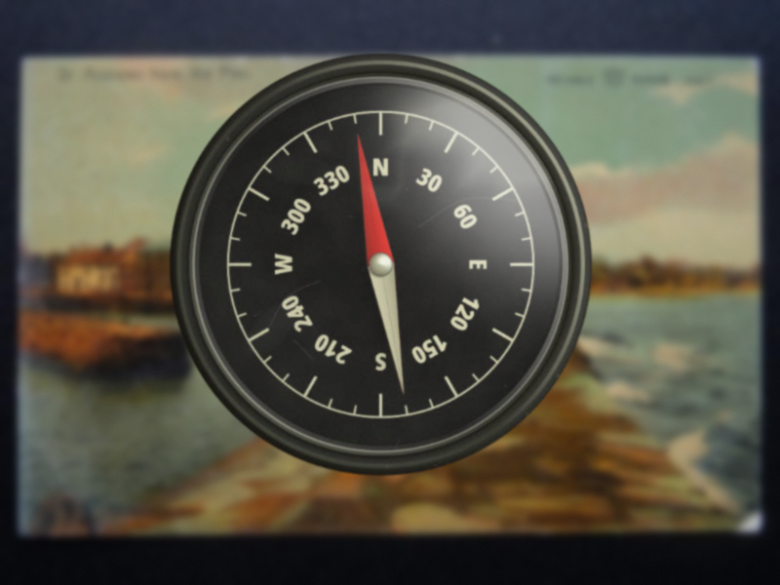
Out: value=350 unit=°
